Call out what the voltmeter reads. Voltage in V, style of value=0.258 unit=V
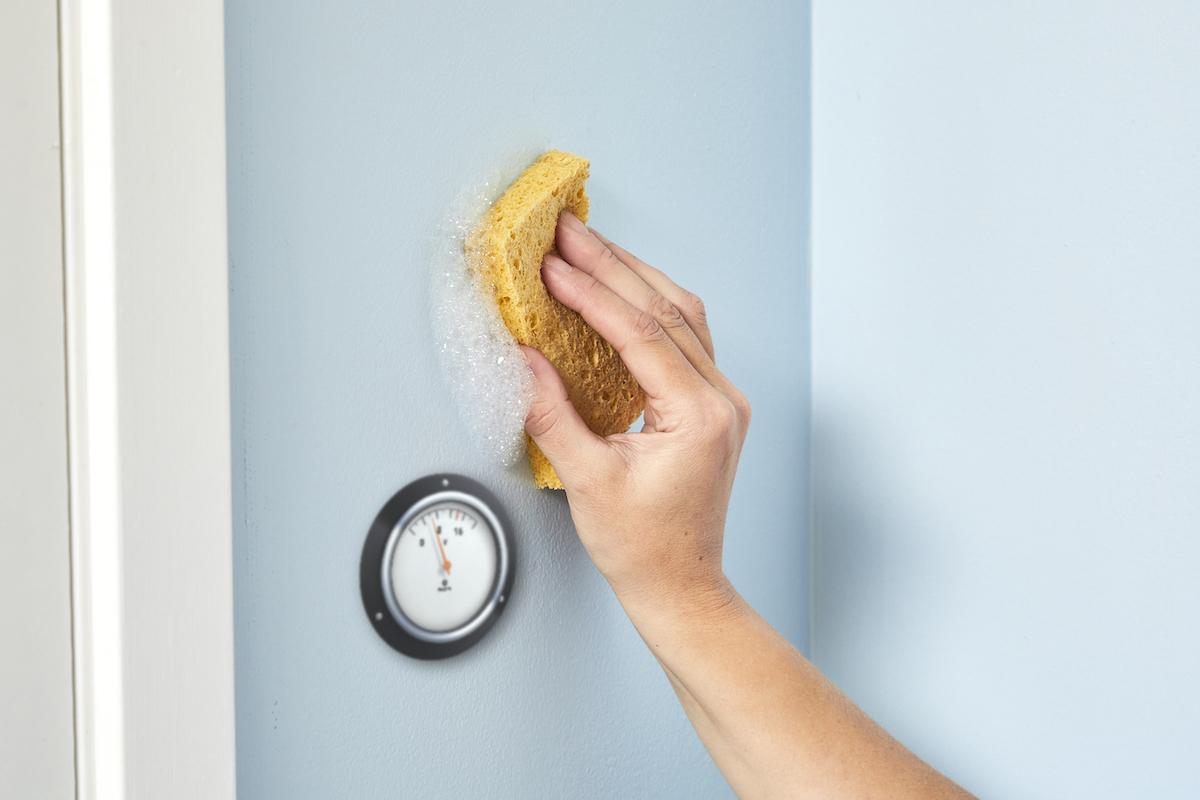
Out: value=6 unit=V
